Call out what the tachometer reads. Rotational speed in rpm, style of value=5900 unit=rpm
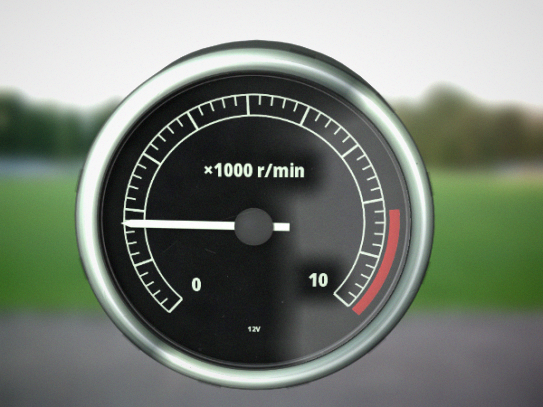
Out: value=1800 unit=rpm
